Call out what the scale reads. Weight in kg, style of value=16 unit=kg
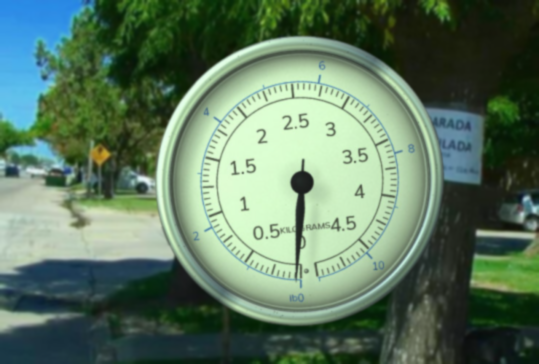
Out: value=0.05 unit=kg
